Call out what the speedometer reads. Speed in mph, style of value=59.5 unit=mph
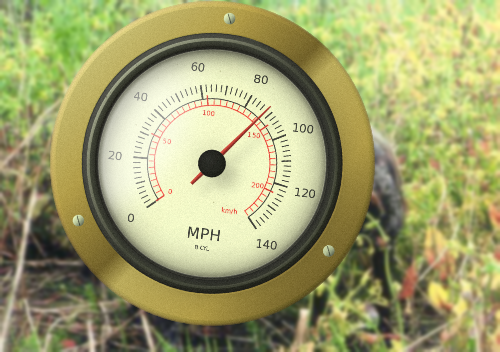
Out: value=88 unit=mph
